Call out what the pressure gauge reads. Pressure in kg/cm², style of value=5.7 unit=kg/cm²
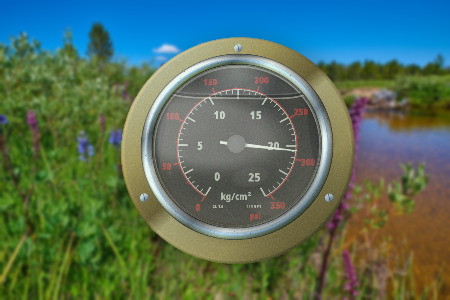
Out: value=20.5 unit=kg/cm²
